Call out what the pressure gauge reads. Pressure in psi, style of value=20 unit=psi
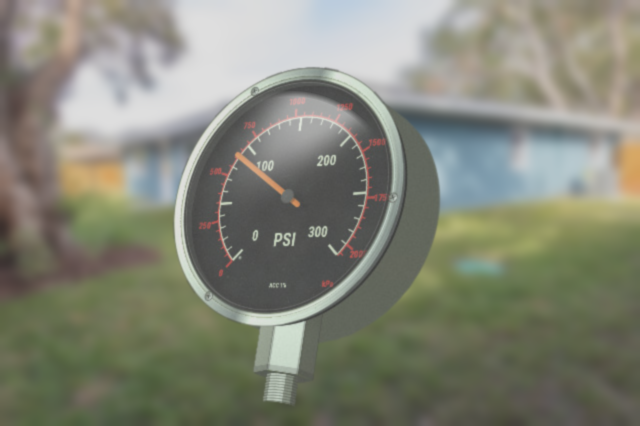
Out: value=90 unit=psi
